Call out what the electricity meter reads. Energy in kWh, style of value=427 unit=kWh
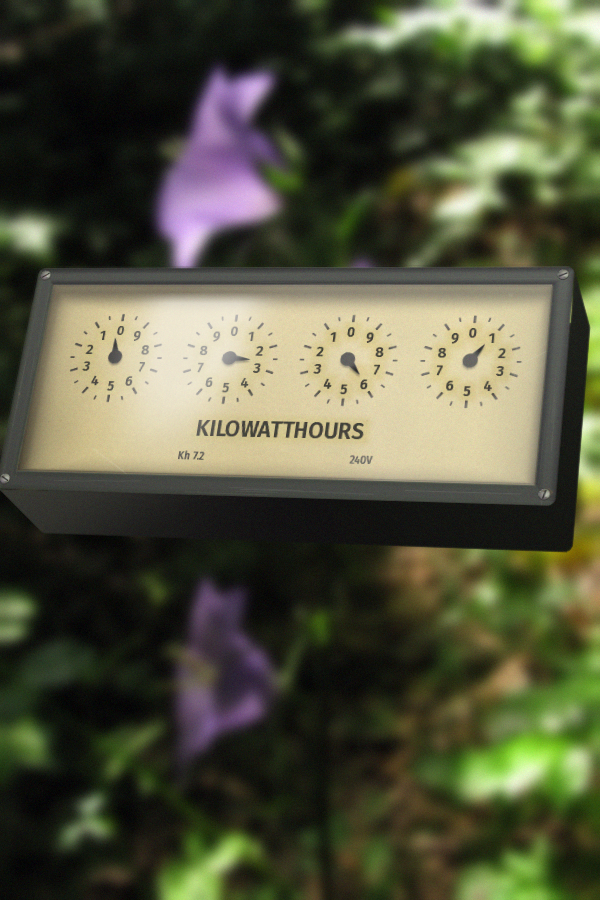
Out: value=261 unit=kWh
